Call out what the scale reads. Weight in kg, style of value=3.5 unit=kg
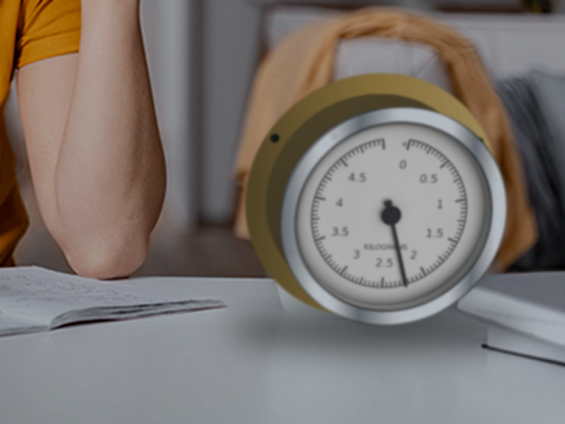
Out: value=2.25 unit=kg
